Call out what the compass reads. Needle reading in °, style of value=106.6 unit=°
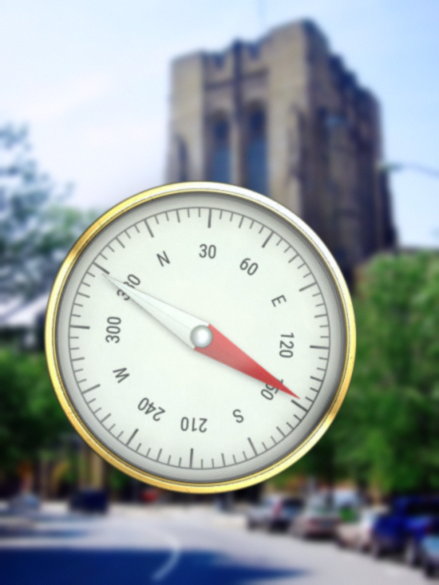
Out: value=147.5 unit=°
